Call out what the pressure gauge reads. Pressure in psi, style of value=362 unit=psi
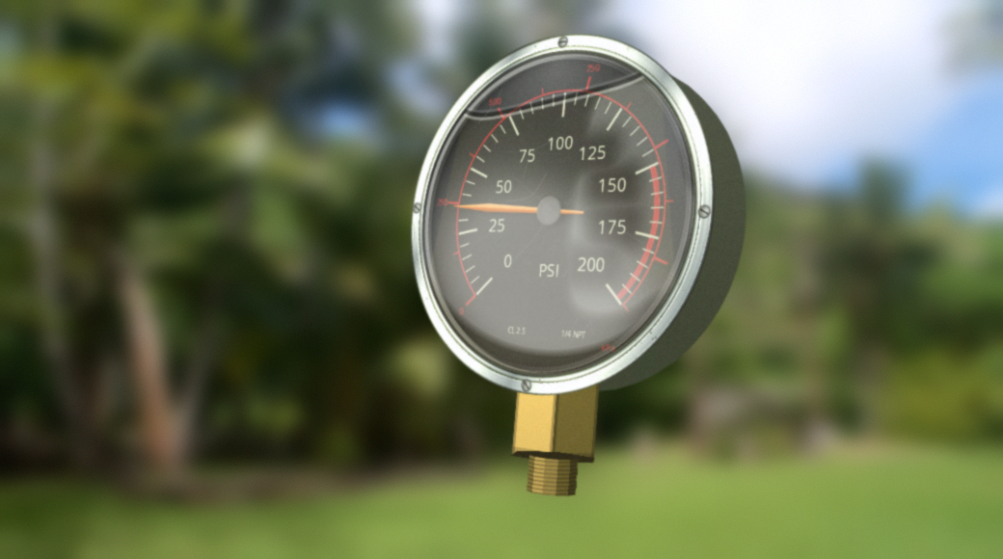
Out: value=35 unit=psi
